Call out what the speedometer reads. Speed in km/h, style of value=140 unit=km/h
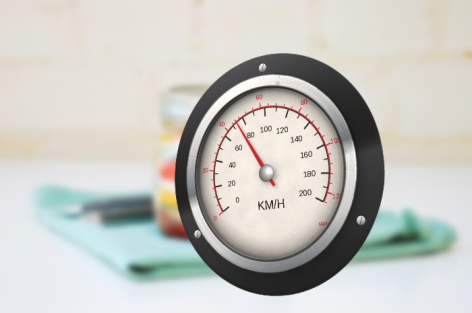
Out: value=75 unit=km/h
